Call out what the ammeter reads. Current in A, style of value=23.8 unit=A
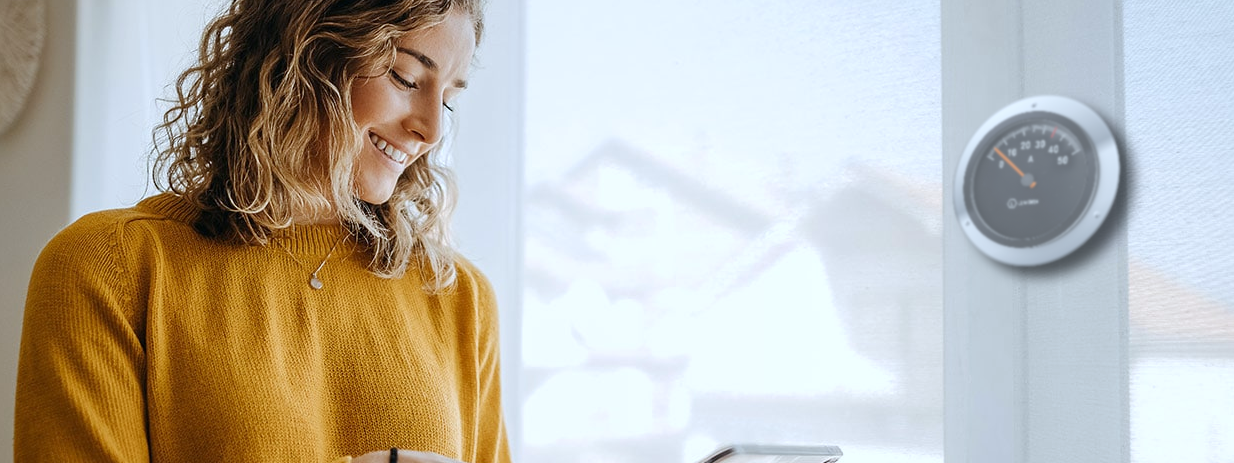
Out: value=5 unit=A
